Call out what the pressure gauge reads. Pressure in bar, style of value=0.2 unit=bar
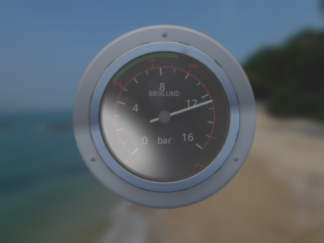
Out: value=12.5 unit=bar
